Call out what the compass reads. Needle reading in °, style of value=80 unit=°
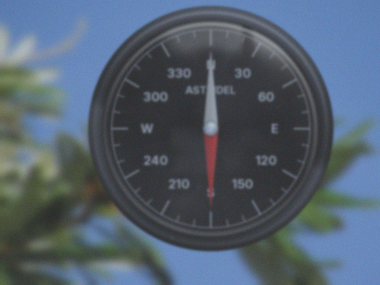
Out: value=180 unit=°
